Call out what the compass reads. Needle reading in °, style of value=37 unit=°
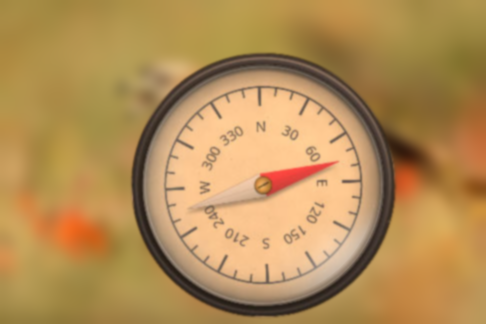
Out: value=75 unit=°
